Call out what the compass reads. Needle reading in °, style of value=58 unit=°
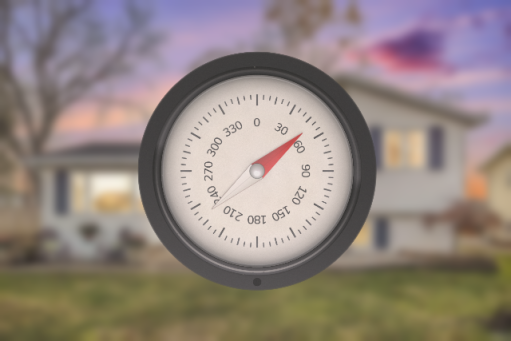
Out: value=50 unit=°
